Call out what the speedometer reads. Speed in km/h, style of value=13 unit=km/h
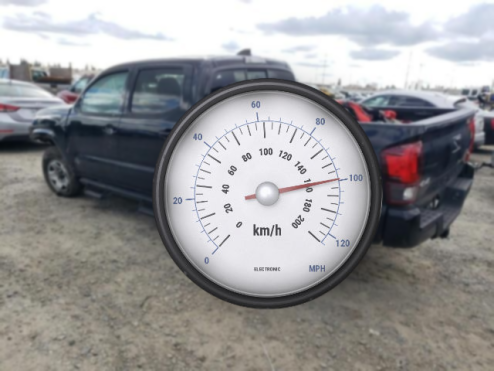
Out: value=160 unit=km/h
